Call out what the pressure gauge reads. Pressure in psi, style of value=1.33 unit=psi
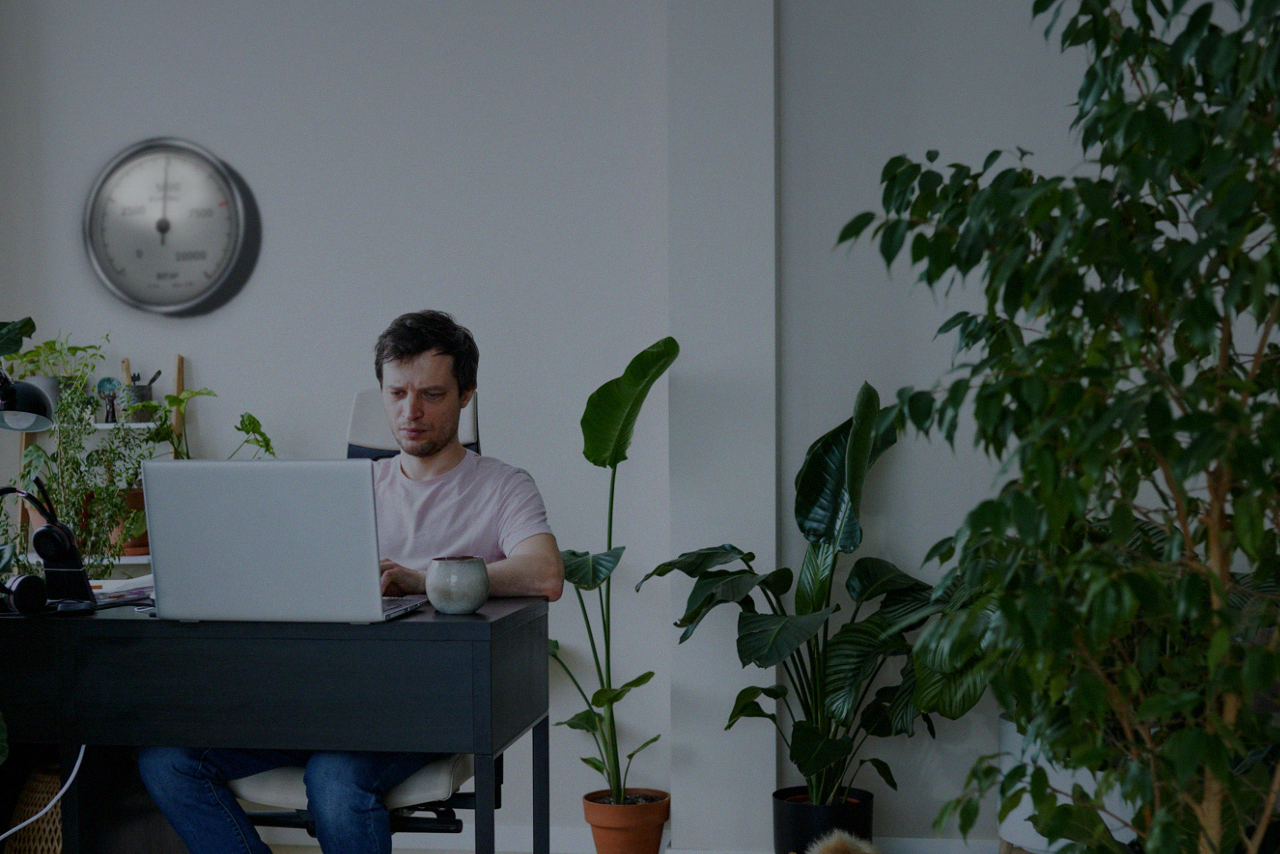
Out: value=5000 unit=psi
